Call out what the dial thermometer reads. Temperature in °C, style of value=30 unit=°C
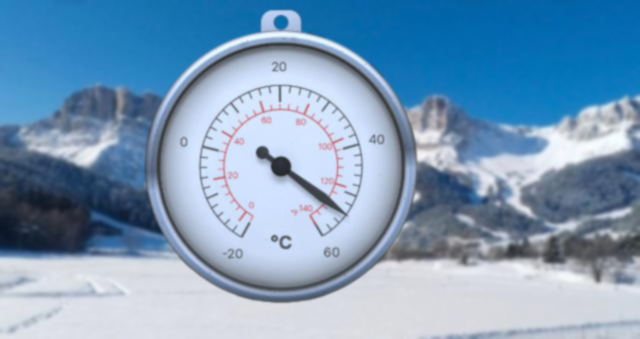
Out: value=54 unit=°C
